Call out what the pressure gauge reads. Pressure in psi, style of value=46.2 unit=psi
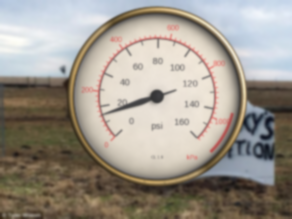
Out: value=15 unit=psi
